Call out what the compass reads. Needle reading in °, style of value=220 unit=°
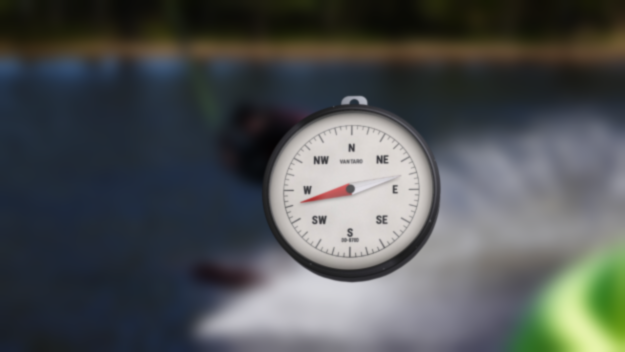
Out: value=255 unit=°
